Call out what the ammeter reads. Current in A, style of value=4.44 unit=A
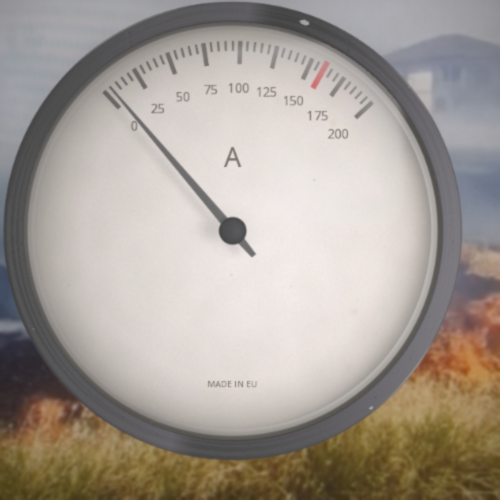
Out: value=5 unit=A
